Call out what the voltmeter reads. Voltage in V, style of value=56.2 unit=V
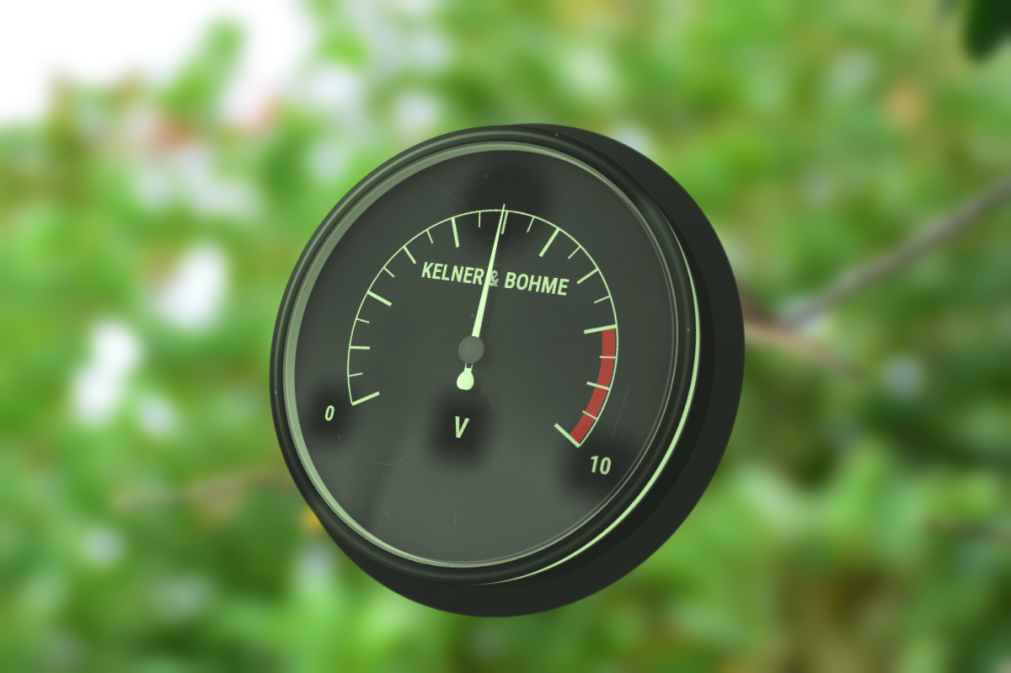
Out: value=5 unit=V
